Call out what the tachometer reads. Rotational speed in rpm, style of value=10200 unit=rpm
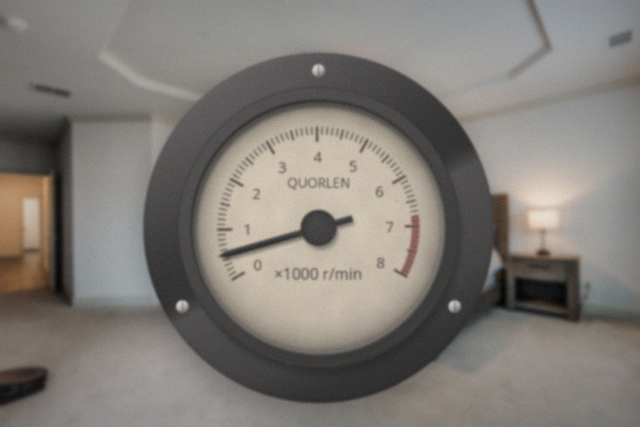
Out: value=500 unit=rpm
